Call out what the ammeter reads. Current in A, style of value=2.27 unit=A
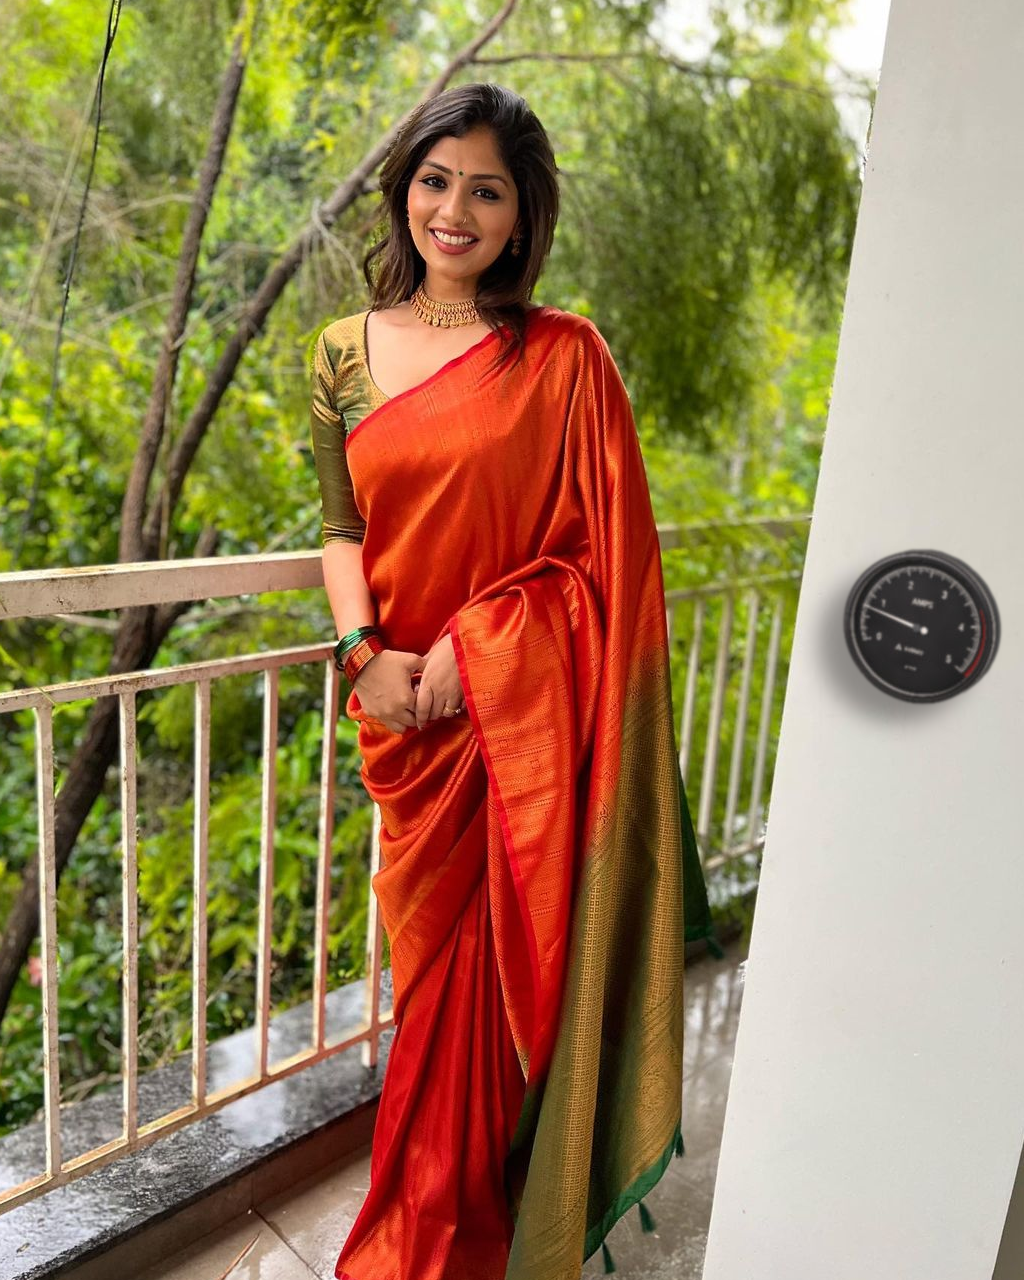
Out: value=0.75 unit=A
